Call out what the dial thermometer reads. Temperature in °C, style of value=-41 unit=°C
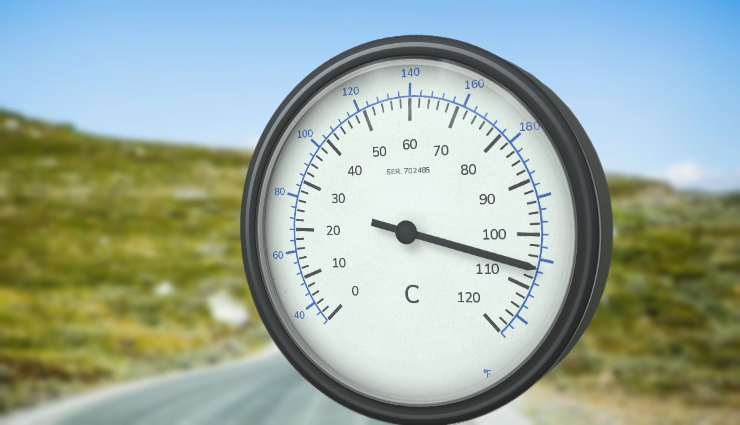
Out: value=106 unit=°C
